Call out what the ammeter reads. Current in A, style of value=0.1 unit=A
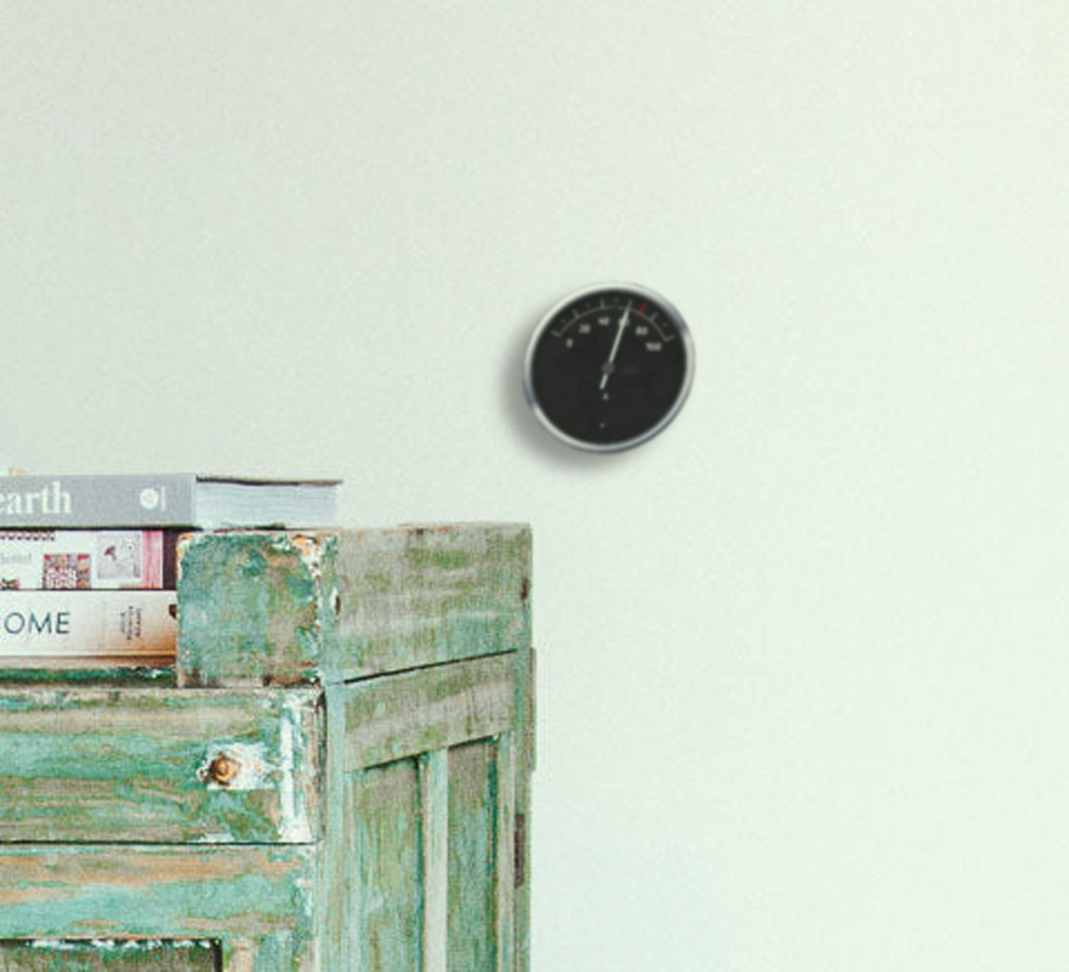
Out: value=60 unit=A
